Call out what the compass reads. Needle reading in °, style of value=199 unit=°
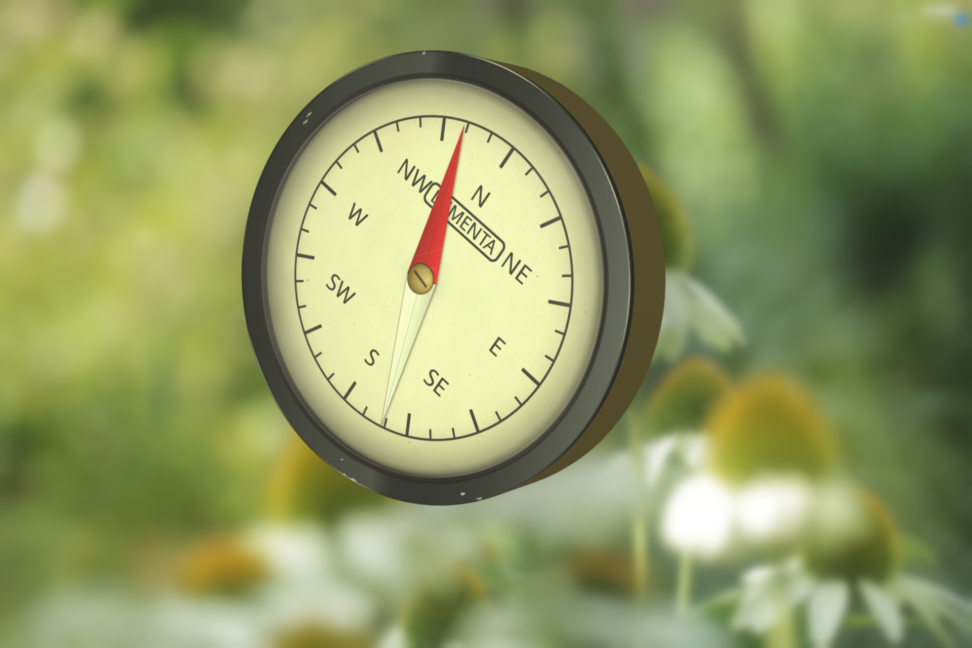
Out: value=340 unit=°
